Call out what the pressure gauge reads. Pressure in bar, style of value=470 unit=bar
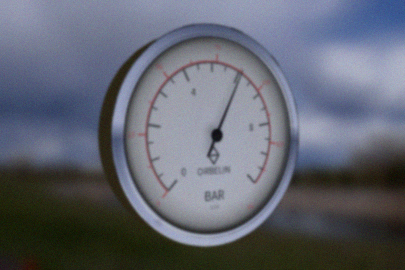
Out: value=6 unit=bar
